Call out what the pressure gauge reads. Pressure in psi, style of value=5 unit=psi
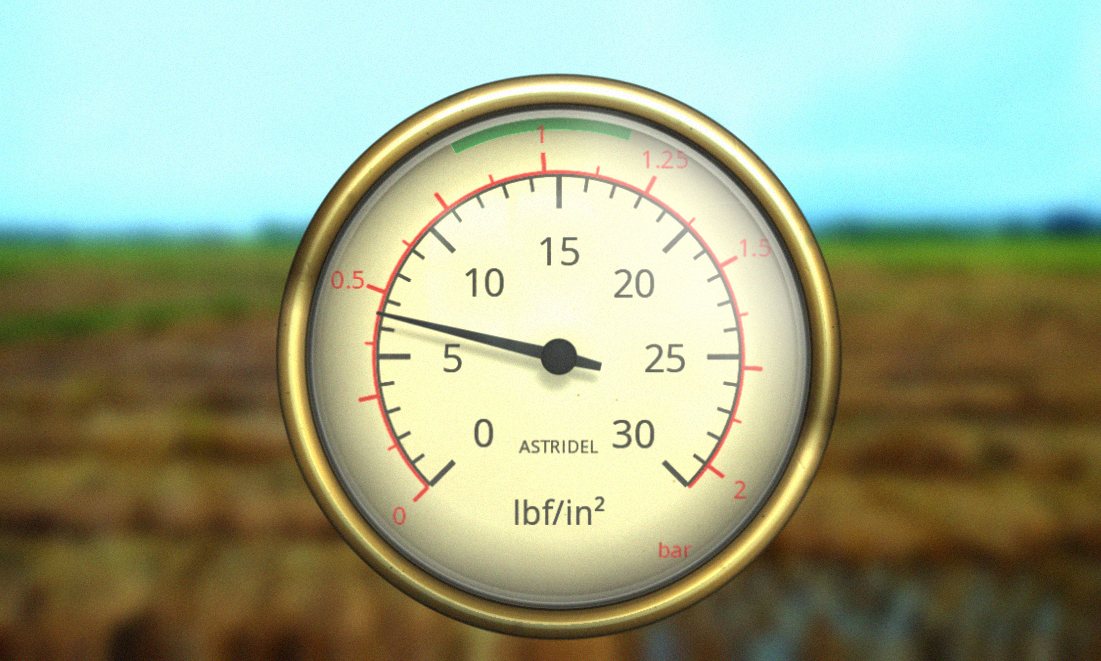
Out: value=6.5 unit=psi
